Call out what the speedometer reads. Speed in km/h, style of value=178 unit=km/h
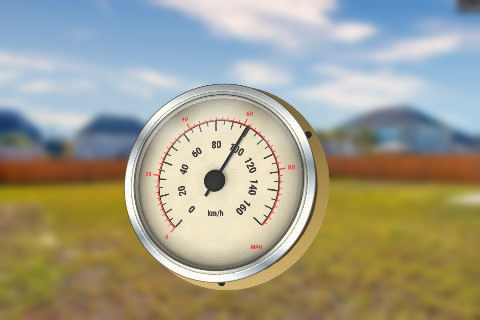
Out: value=100 unit=km/h
